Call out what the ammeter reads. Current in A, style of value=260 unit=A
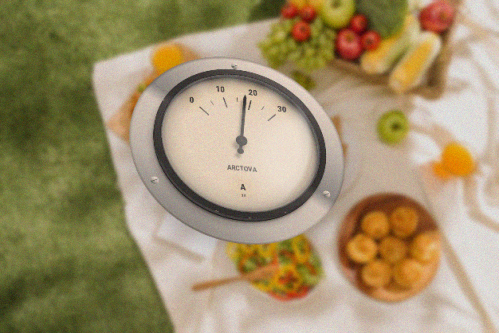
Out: value=17.5 unit=A
